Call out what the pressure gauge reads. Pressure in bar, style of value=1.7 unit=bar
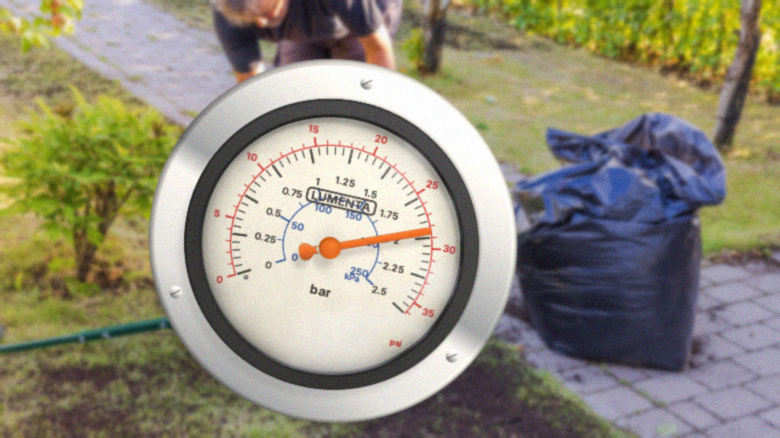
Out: value=1.95 unit=bar
